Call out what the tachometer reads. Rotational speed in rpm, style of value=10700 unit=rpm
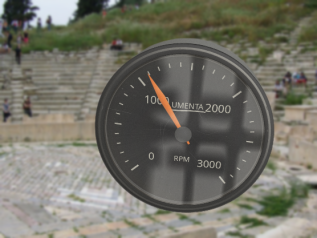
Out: value=1100 unit=rpm
